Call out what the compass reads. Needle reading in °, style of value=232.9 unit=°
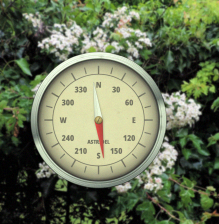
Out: value=172.5 unit=°
